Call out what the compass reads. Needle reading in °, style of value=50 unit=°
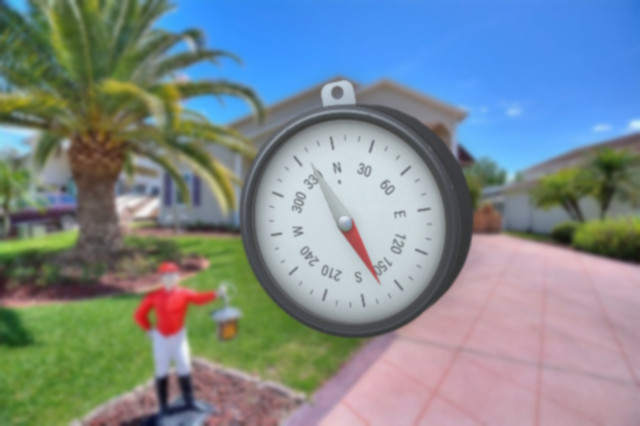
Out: value=160 unit=°
